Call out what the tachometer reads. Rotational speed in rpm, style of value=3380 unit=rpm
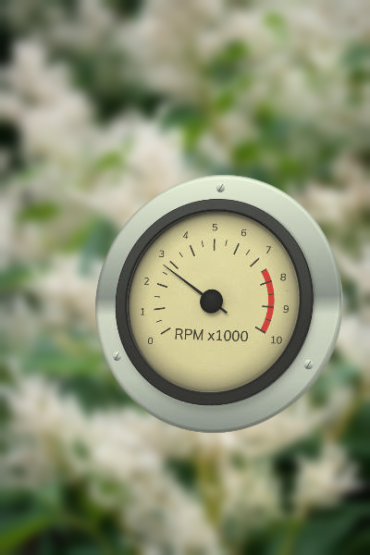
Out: value=2750 unit=rpm
